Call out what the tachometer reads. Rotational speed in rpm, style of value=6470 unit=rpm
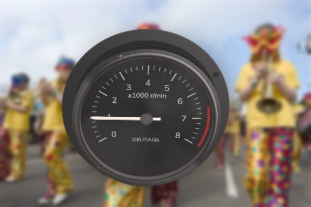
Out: value=1000 unit=rpm
